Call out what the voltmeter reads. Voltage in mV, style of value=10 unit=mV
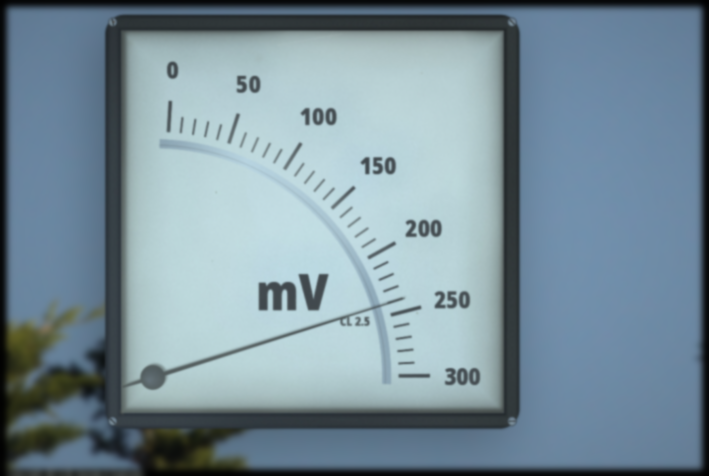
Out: value=240 unit=mV
